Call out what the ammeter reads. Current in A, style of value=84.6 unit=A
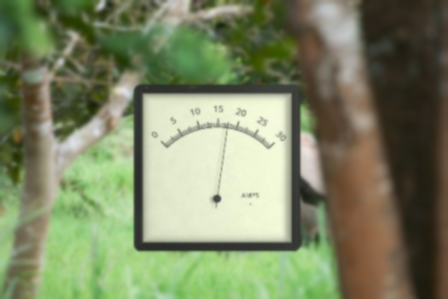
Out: value=17.5 unit=A
